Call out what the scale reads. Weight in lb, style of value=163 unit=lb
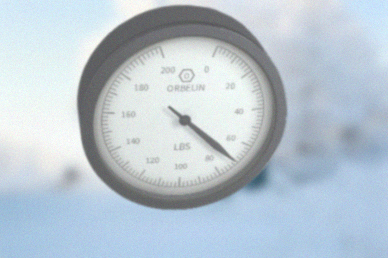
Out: value=70 unit=lb
